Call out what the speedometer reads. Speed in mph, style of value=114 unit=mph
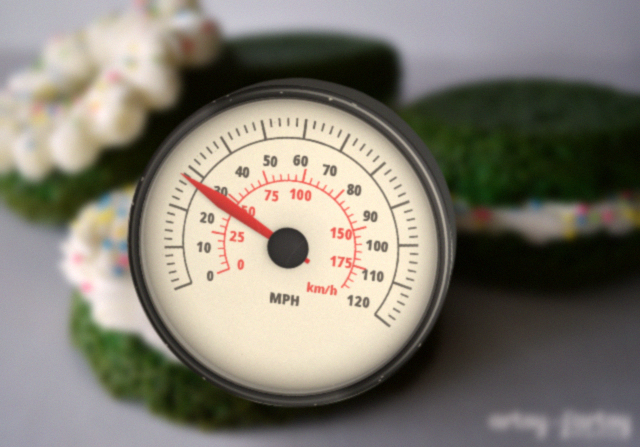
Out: value=28 unit=mph
